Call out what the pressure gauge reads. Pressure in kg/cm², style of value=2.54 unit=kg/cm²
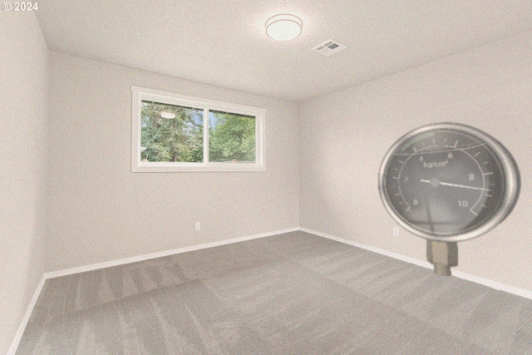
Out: value=8.75 unit=kg/cm²
